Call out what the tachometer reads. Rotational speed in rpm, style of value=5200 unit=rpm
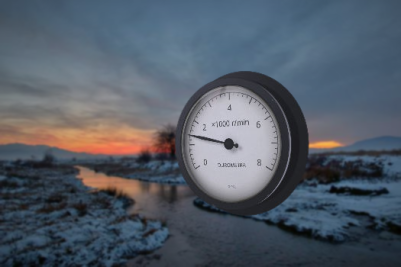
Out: value=1400 unit=rpm
